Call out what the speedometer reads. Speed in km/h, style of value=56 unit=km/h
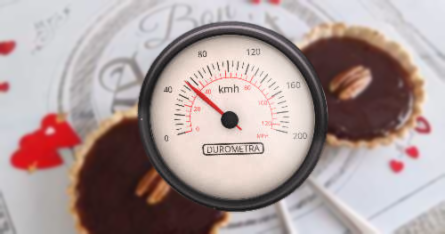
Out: value=55 unit=km/h
